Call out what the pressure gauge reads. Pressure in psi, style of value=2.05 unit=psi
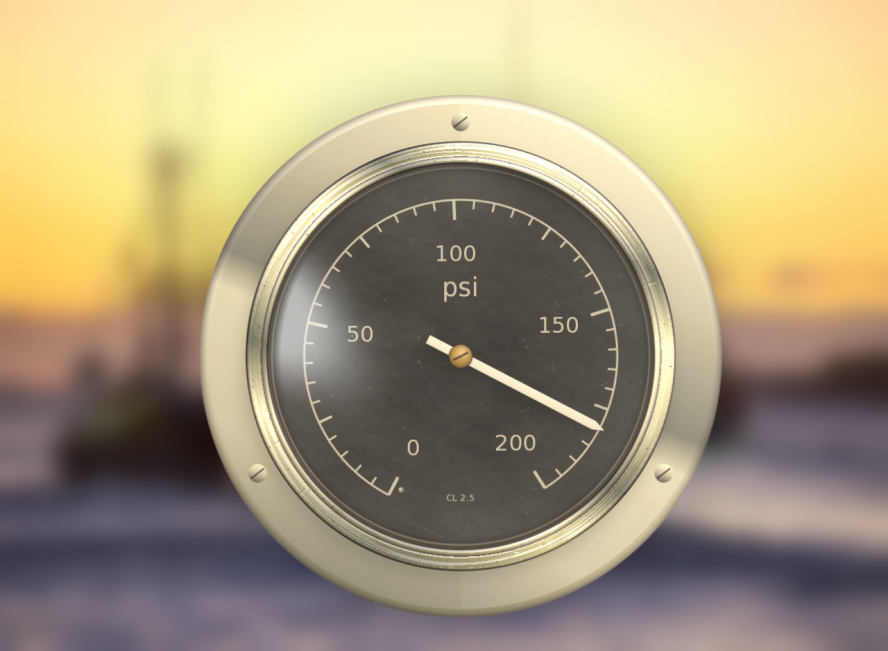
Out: value=180 unit=psi
